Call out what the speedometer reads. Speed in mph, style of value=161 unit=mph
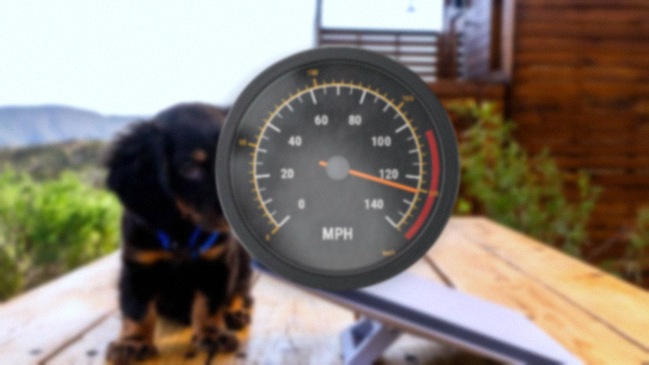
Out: value=125 unit=mph
